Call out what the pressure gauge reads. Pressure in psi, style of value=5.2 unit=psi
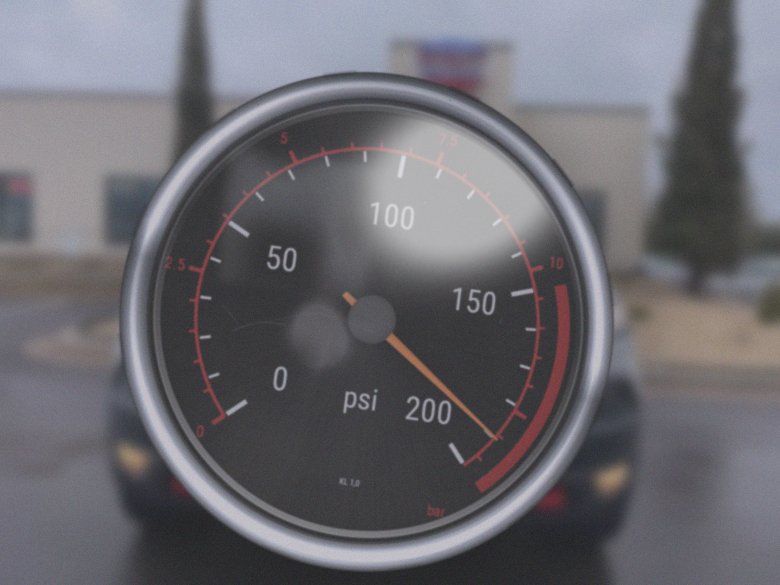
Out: value=190 unit=psi
